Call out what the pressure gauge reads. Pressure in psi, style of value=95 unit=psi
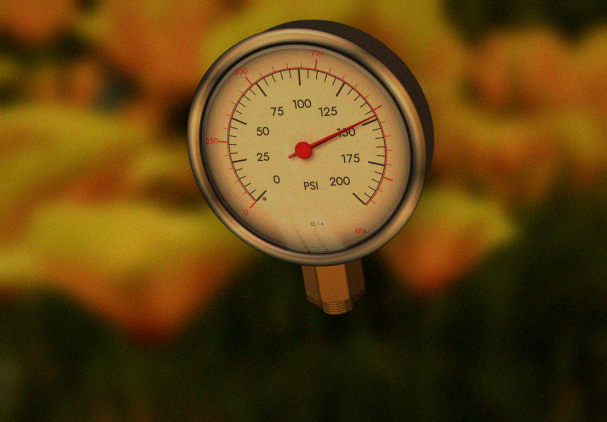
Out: value=147.5 unit=psi
